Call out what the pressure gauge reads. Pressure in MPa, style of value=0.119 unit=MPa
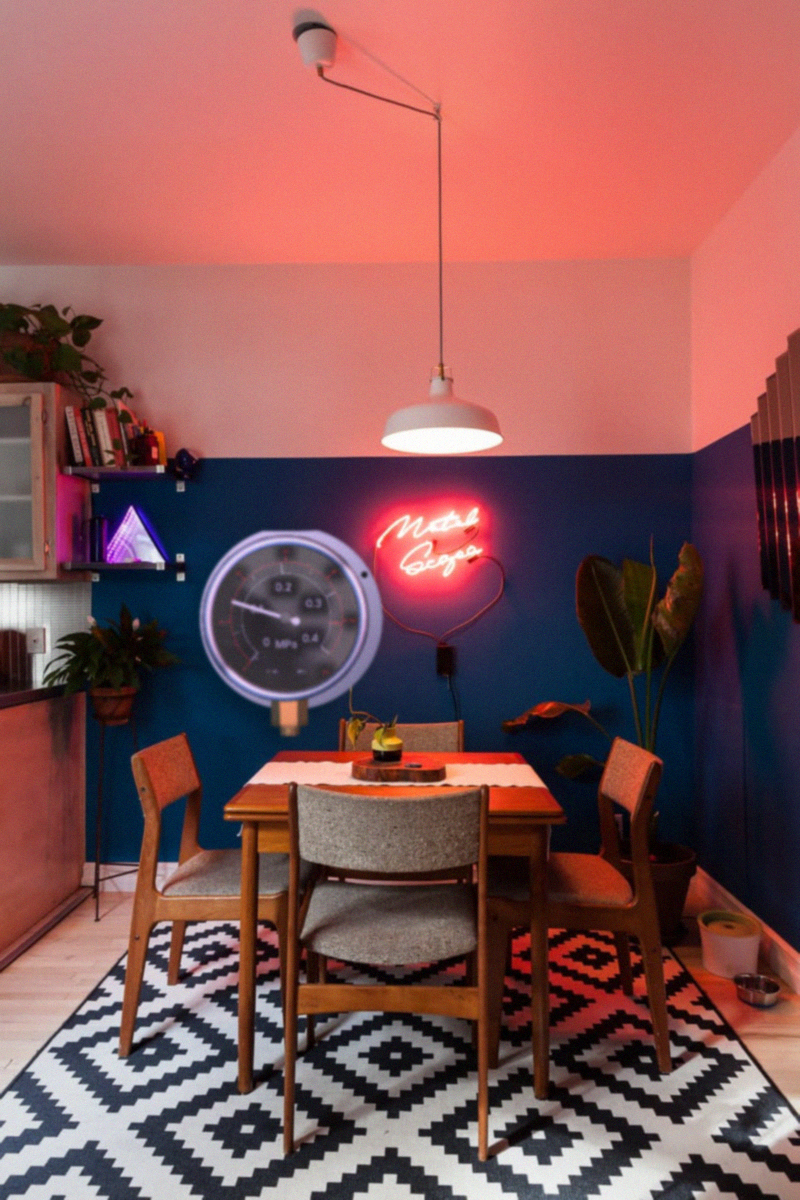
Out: value=0.1 unit=MPa
